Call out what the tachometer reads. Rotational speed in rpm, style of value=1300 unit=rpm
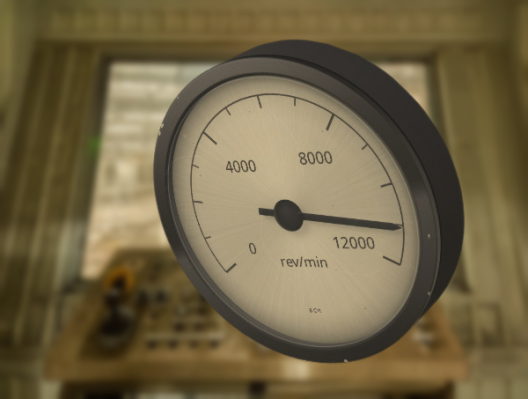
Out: value=11000 unit=rpm
